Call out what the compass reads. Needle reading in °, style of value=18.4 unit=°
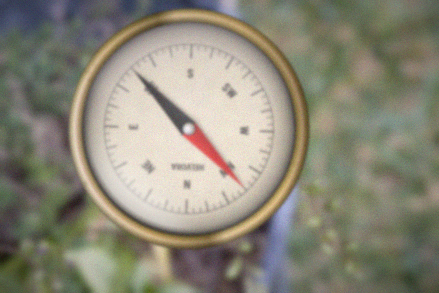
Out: value=315 unit=°
